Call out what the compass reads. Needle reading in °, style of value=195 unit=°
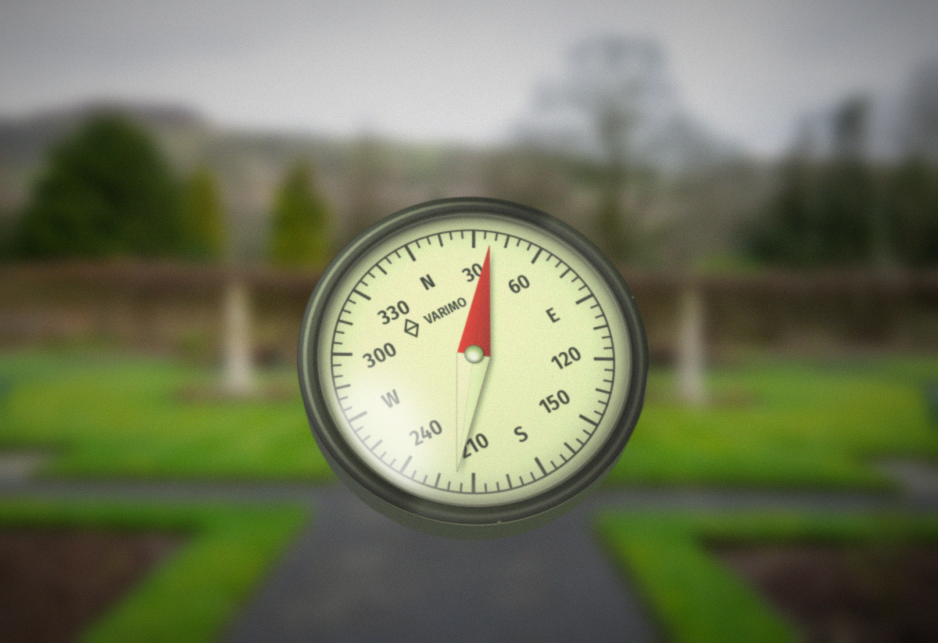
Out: value=37.5 unit=°
